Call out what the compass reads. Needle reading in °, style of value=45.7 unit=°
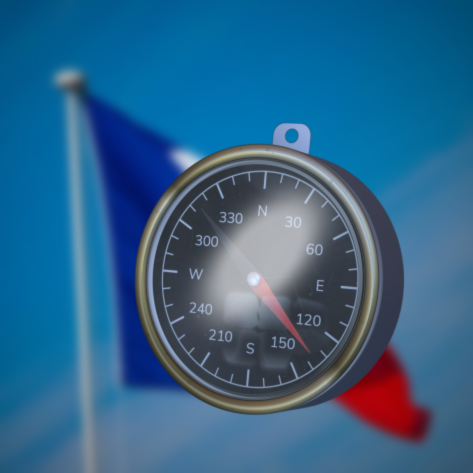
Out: value=135 unit=°
